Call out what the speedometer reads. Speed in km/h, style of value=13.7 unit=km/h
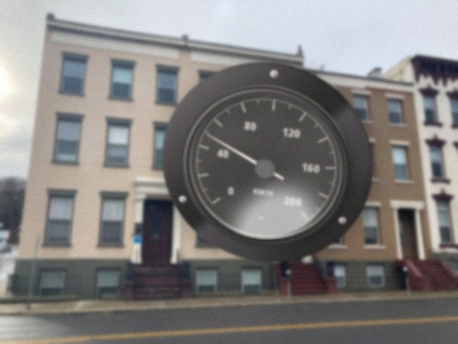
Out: value=50 unit=km/h
